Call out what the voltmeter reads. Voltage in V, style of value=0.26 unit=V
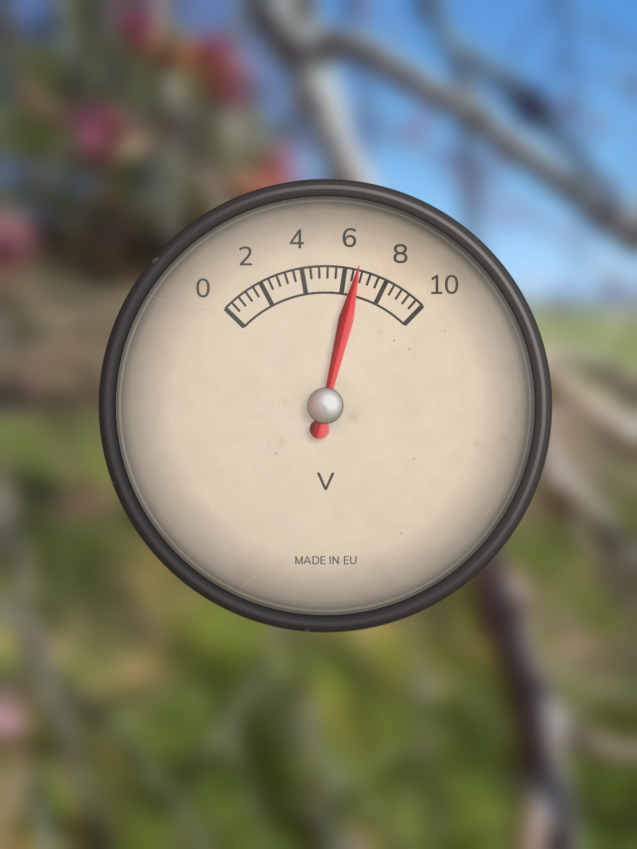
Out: value=6.6 unit=V
